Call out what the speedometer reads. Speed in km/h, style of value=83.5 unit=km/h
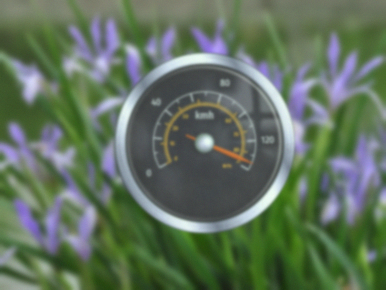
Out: value=135 unit=km/h
